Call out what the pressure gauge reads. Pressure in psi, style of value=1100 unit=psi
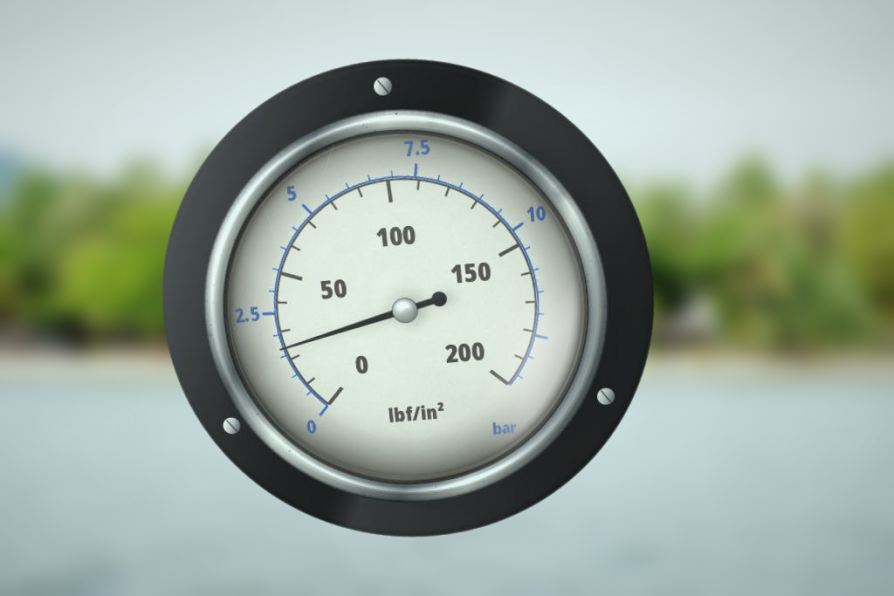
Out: value=25 unit=psi
